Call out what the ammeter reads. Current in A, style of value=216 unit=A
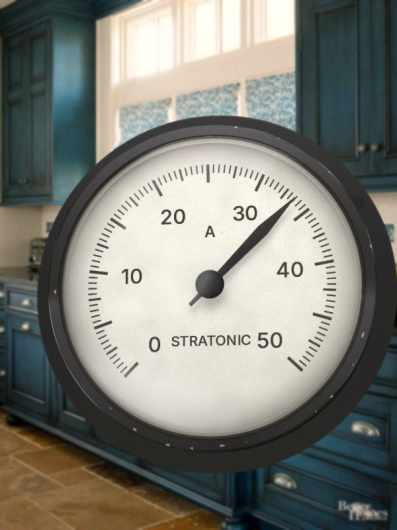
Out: value=33.5 unit=A
